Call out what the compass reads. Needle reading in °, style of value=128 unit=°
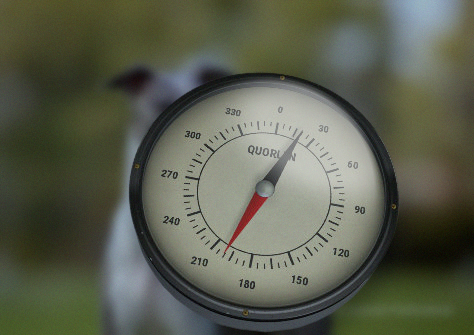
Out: value=200 unit=°
